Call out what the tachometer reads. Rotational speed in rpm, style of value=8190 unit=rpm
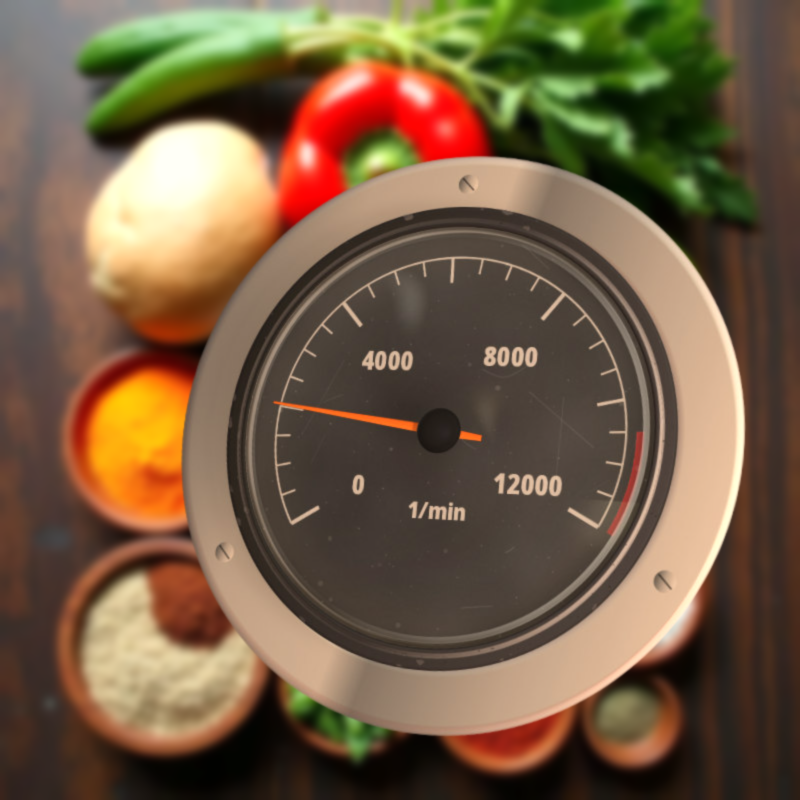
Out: value=2000 unit=rpm
